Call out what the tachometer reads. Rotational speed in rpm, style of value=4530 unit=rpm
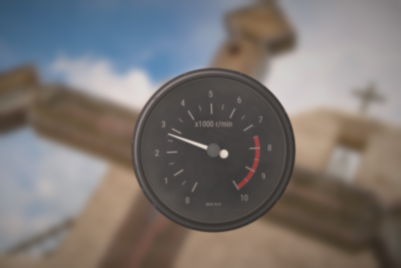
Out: value=2750 unit=rpm
